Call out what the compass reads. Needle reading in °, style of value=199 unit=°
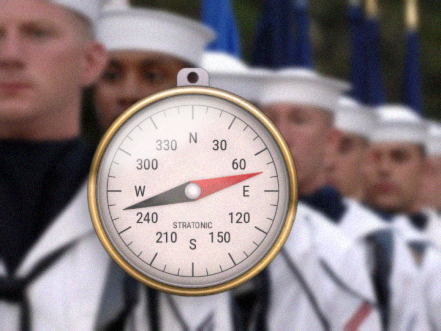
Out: value=75 unit=°
